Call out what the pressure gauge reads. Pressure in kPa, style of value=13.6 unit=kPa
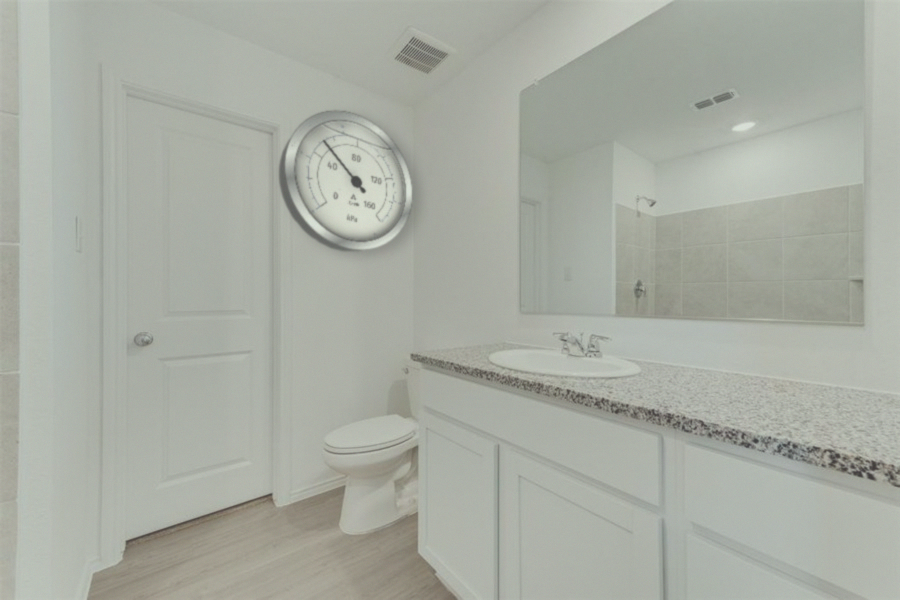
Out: value=50 unit=kPa
